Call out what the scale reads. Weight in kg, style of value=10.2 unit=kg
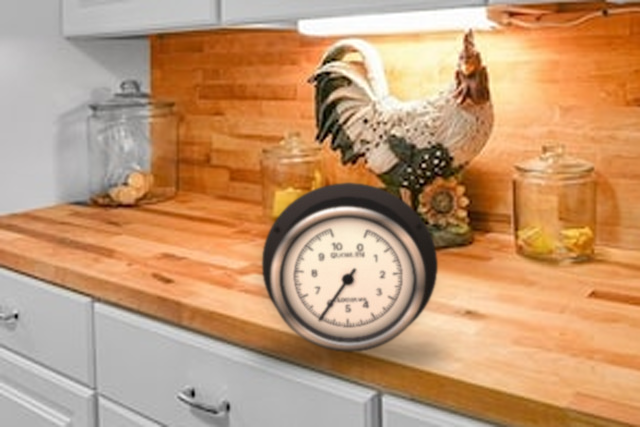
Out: value=6 unit=kg
